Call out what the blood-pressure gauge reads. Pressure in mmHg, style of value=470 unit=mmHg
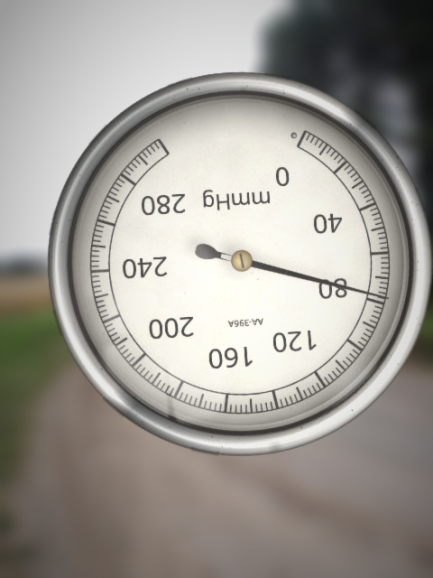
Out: value=78 unit=mmHg
